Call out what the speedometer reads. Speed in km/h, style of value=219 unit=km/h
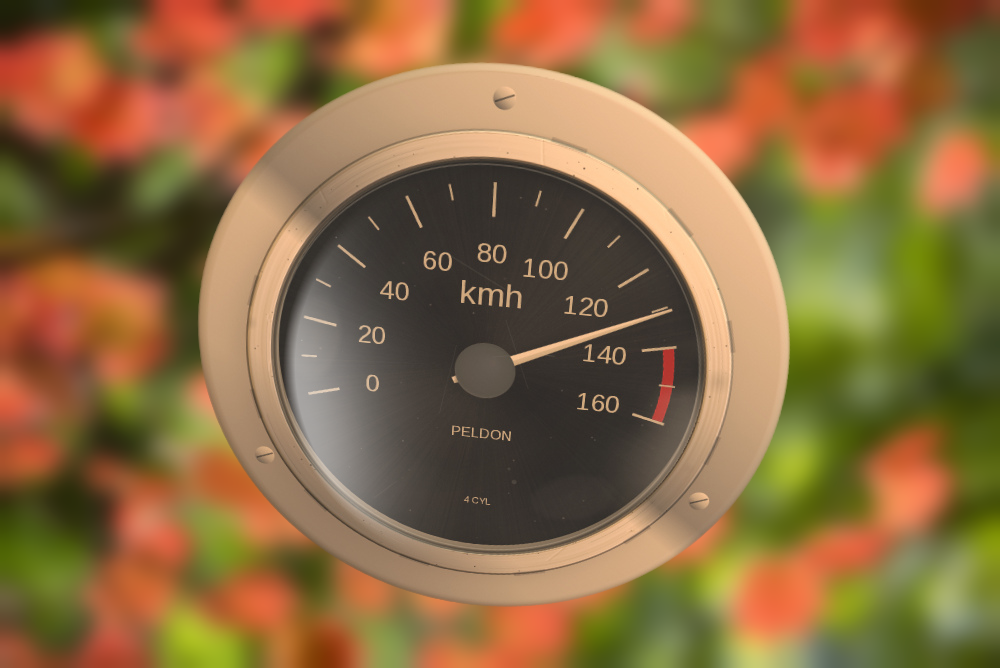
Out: value=130 unit=km/h
